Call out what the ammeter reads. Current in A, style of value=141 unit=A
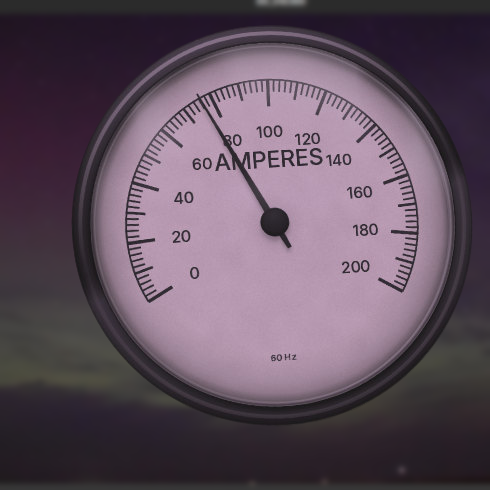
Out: value=76 unit=A
